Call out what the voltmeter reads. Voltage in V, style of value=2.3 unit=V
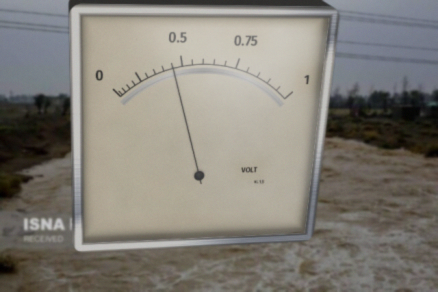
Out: value=0.45 unit=V
